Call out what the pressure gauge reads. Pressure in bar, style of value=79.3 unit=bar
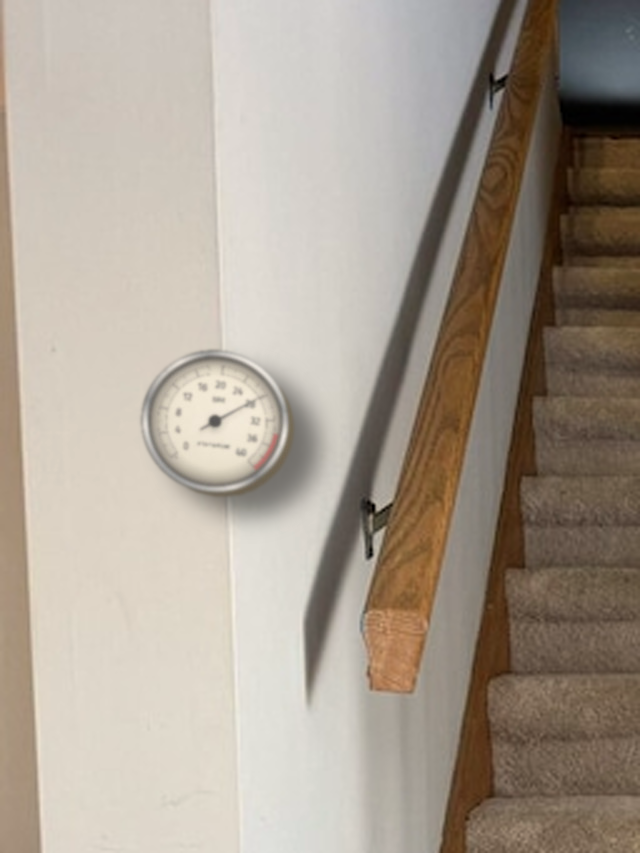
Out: value=28 unit=bar
